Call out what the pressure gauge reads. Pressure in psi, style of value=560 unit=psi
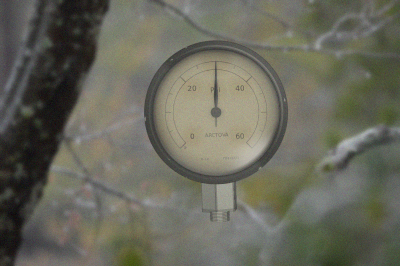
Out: value=30 unit=psi
